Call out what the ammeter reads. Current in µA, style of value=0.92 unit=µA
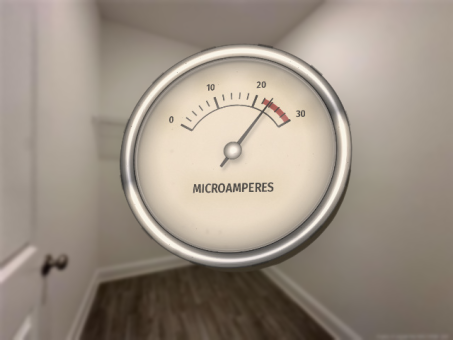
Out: value=24 unit=µA
